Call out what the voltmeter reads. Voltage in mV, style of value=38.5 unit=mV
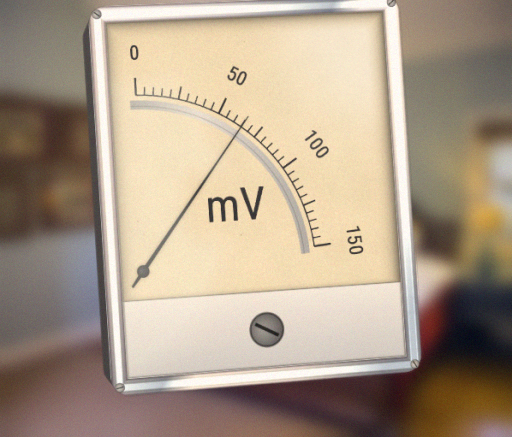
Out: value=65 unit=mV
